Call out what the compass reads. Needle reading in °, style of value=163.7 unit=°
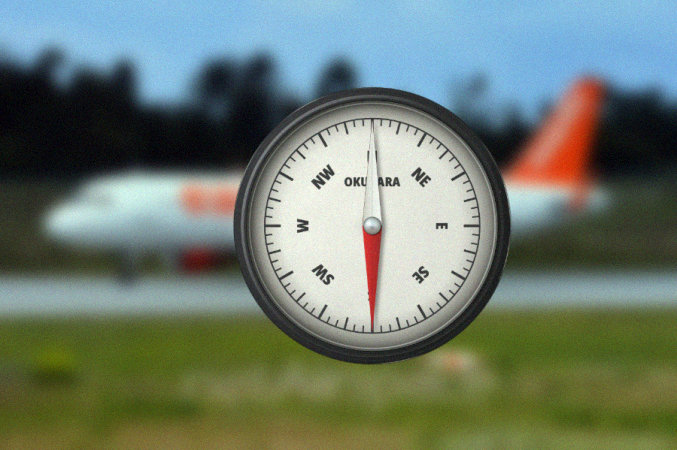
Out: value=180 unit=°
